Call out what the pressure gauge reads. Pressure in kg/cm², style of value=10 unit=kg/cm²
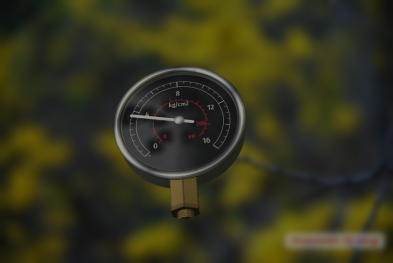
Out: value=3.5 unit=kg/cm²
